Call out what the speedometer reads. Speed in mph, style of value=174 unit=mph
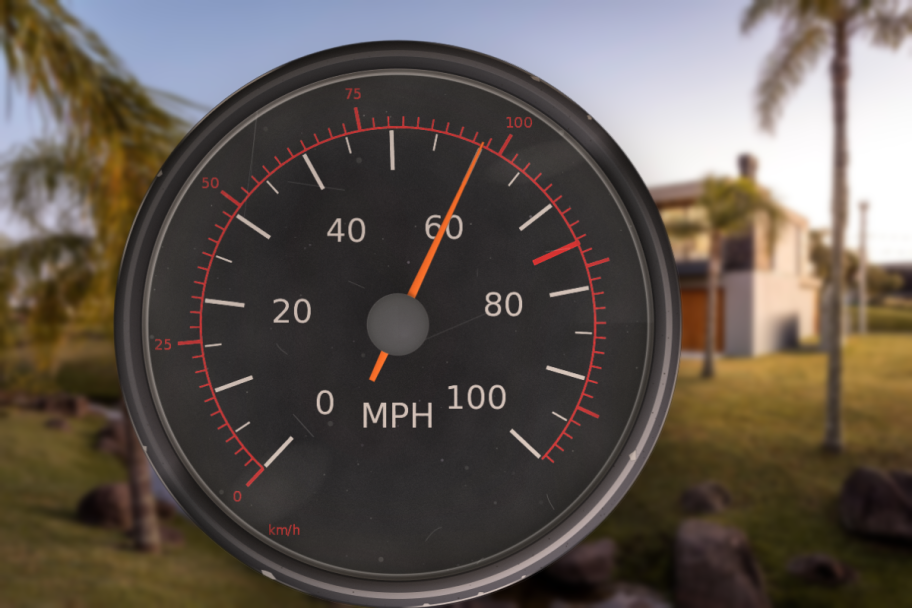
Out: value=60 unit=mph
